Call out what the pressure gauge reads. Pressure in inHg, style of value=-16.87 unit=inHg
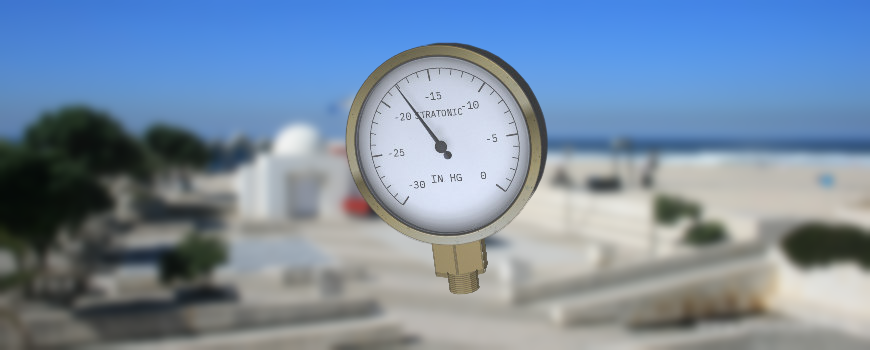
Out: value=-18 unit=inHg
